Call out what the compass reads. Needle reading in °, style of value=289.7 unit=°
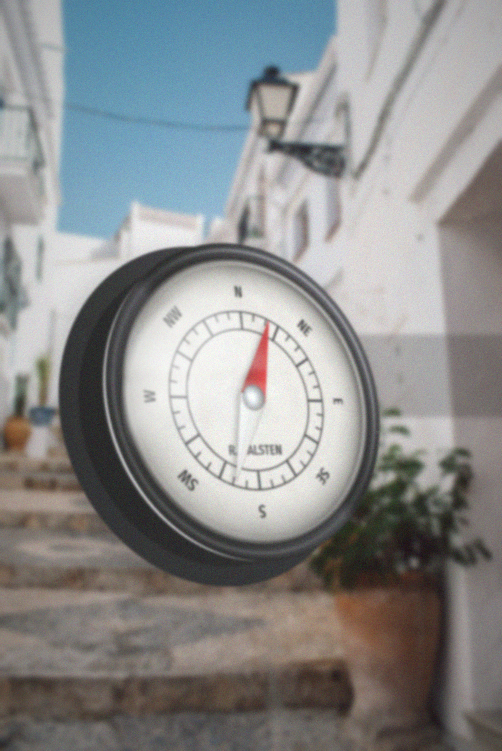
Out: value=20 unit=°
